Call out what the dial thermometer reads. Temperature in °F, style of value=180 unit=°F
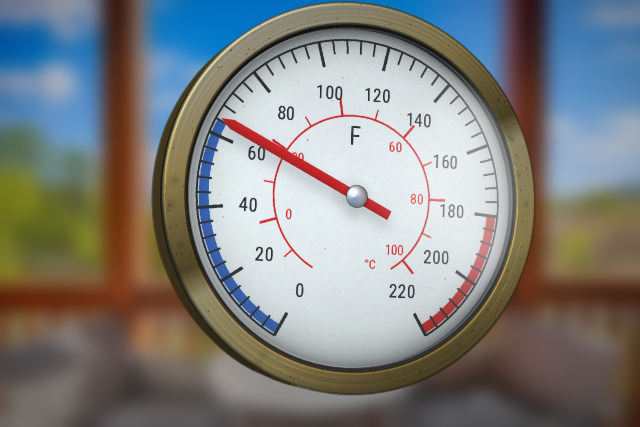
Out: value=64 unit=°F
